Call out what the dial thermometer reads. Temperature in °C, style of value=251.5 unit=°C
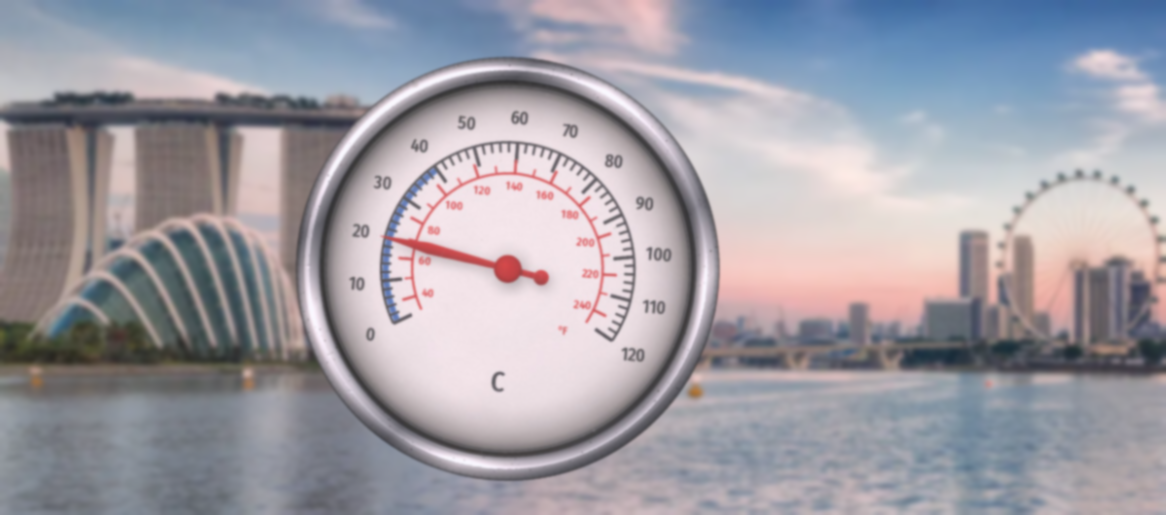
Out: value=20 unit=°C
